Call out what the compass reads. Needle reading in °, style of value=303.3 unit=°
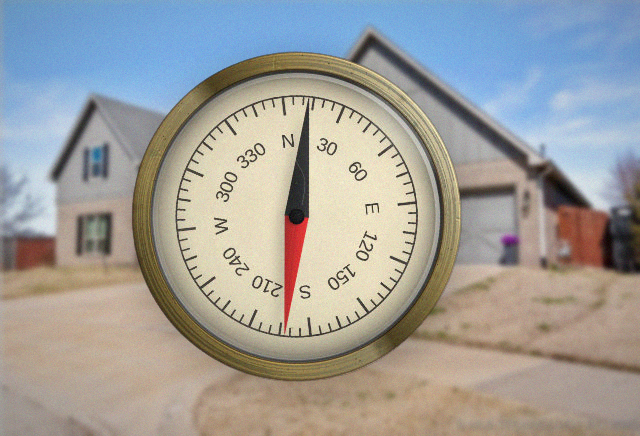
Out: value=192.5 unit=°
